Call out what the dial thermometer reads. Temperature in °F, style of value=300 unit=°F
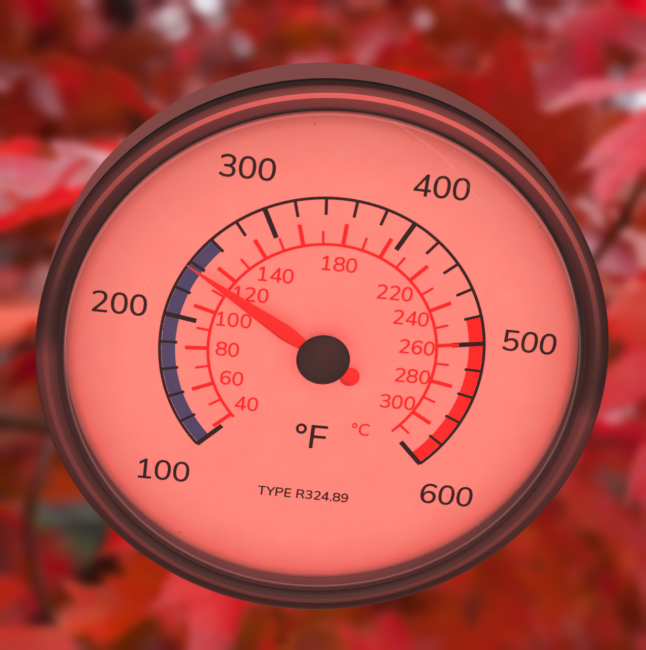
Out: value=240 unit=°F
